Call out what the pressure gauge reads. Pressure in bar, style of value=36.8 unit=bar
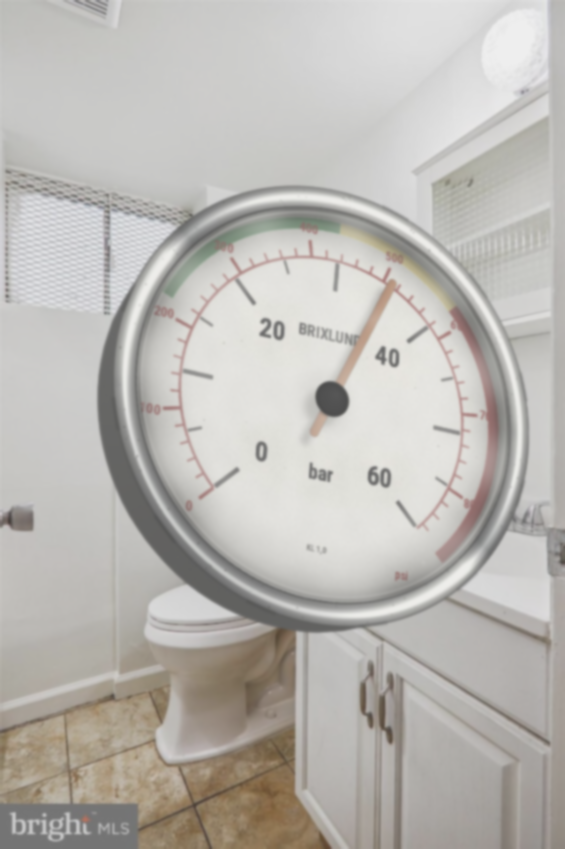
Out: value=35 unit=bar
